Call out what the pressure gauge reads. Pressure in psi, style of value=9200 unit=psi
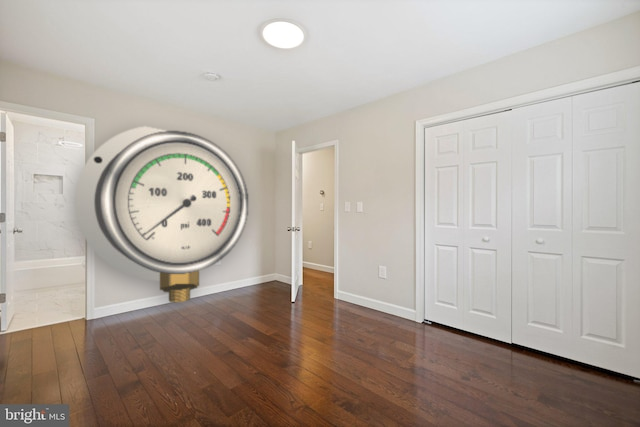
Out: value=10 unit=psi
